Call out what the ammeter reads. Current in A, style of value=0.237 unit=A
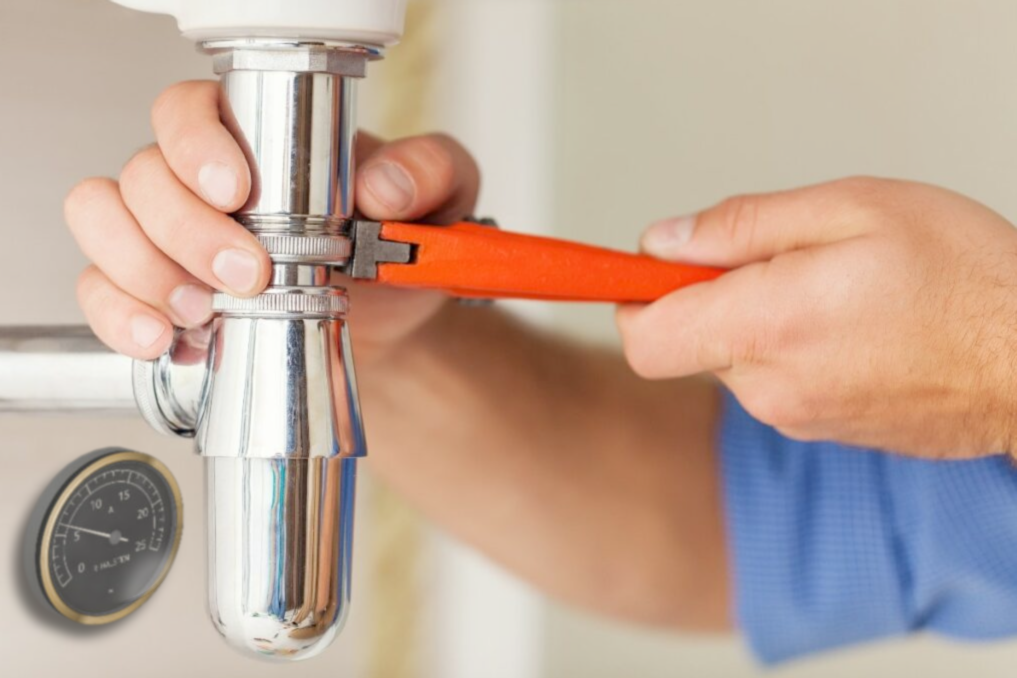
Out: value=6 unit=A
